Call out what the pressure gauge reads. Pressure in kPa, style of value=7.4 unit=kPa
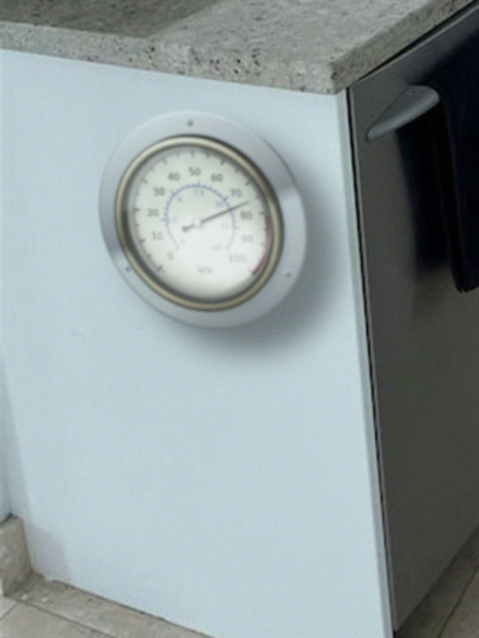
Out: value=75 unit=kPa
